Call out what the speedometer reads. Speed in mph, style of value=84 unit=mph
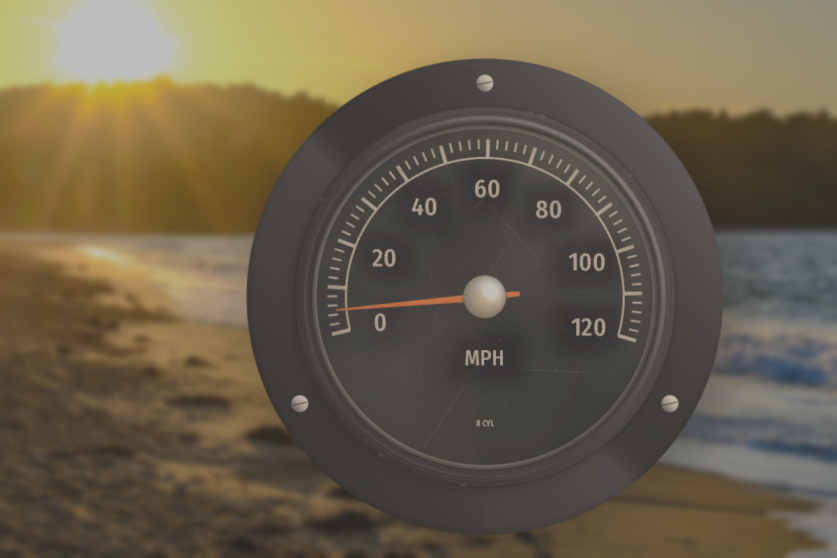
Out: value=5 unit=mph
